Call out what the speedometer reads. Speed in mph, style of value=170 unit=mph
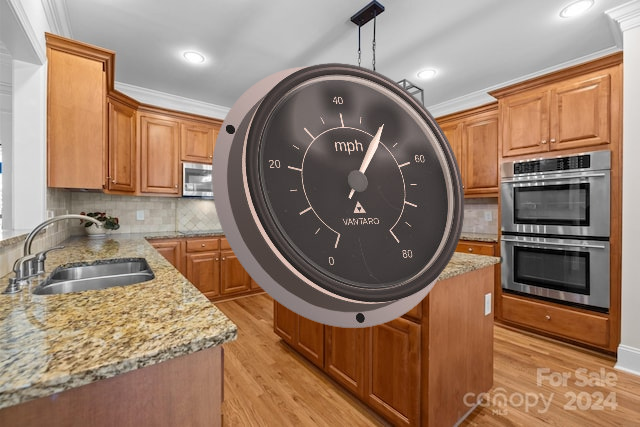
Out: value=50 unit=mph
